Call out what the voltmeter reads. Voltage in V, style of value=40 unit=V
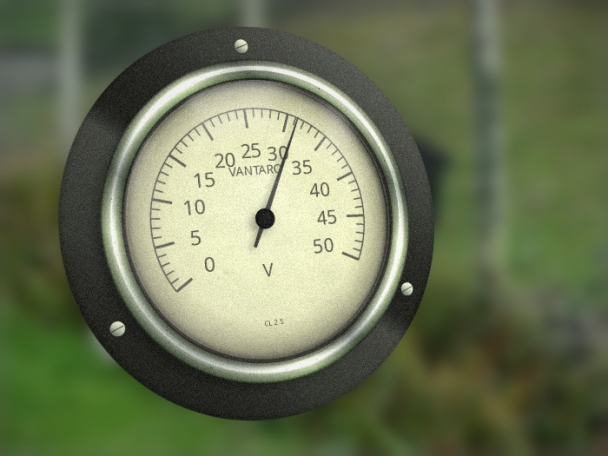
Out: value=31 unit=V
